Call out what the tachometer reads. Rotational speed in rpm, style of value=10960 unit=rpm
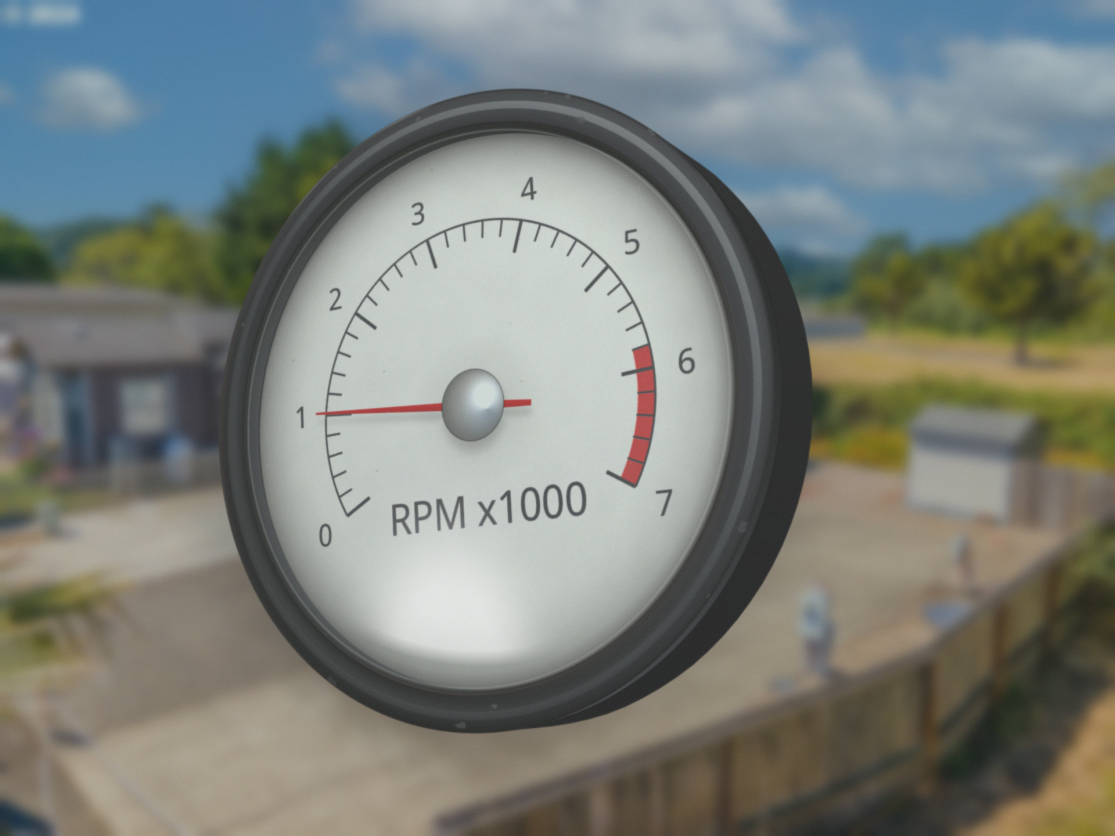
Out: value=1000 unit=rpm
